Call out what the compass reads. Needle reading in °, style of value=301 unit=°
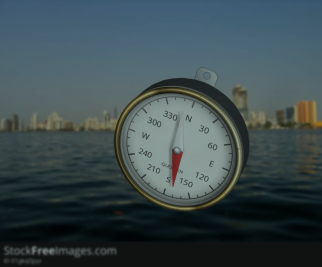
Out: value=170 unit=°
